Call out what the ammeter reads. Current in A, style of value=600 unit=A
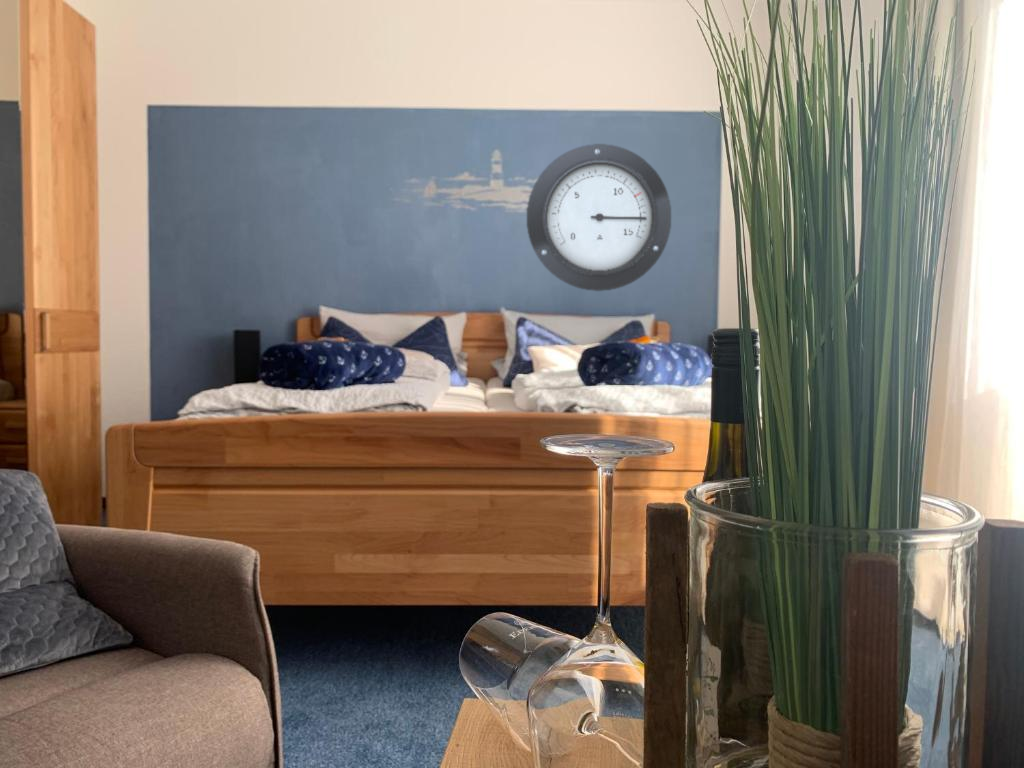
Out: value=13.5 unit=A
